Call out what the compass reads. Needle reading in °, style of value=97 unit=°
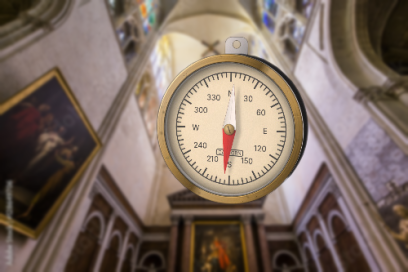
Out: value=185 unit=°
